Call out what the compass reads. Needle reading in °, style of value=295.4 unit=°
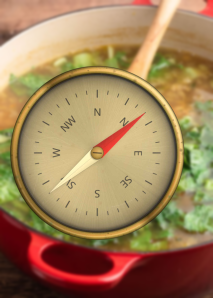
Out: value=50 unit=°
